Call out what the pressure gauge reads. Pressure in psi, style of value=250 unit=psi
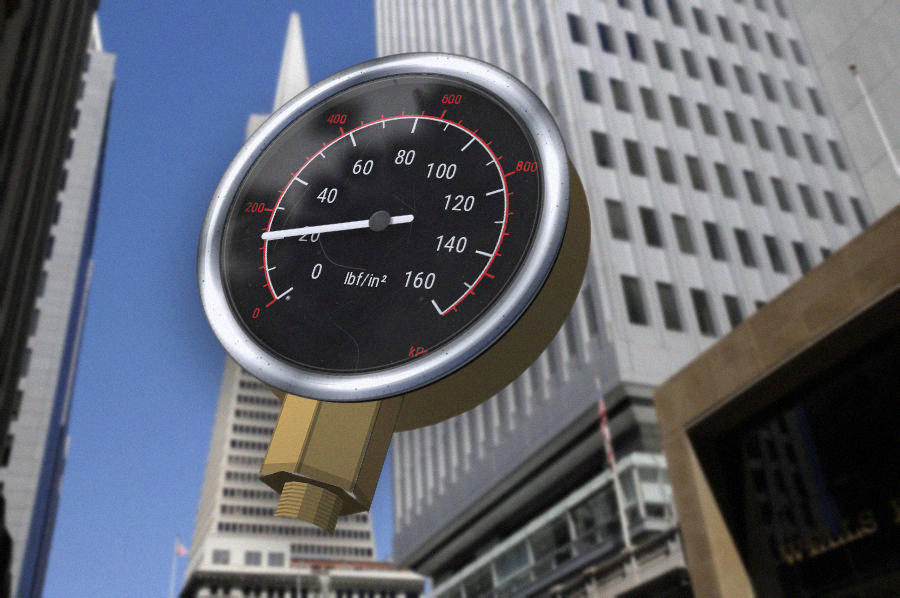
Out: value=20 unit=psi
